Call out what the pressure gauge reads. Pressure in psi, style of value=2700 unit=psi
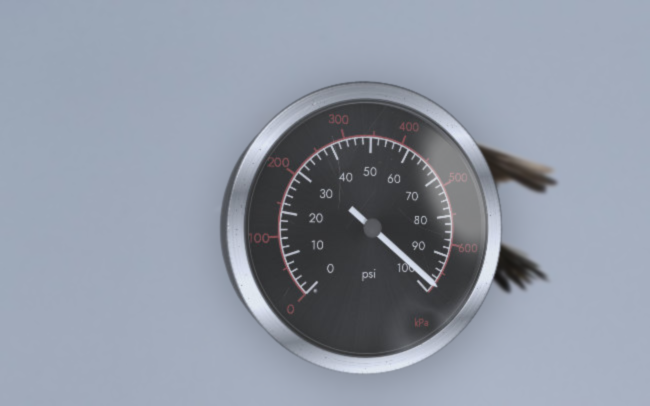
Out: value=98 unit=psi
